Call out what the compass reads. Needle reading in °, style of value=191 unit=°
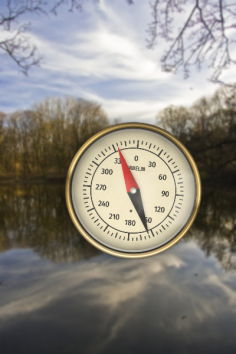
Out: value=335 unit=°
